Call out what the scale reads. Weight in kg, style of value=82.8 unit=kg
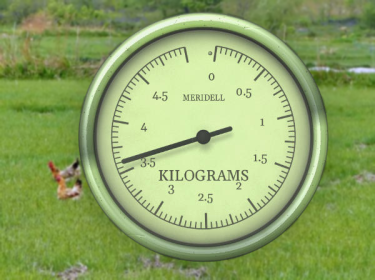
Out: value=3.6 unit=kg
